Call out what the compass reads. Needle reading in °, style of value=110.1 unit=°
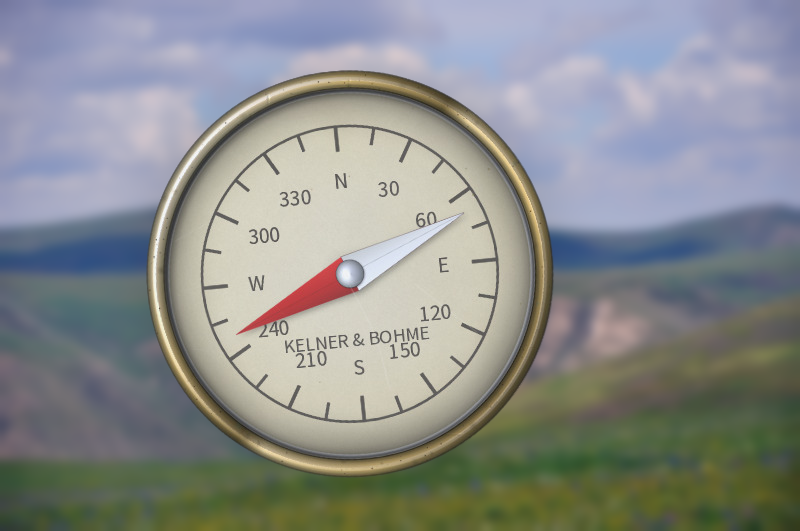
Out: value=247.5 unit=°
